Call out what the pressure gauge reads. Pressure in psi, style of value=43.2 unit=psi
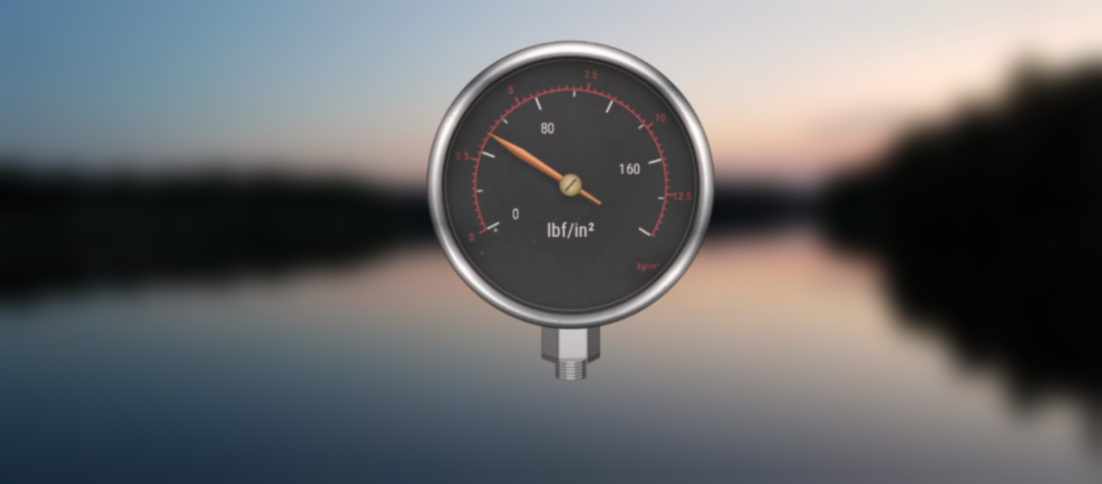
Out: value=50 unit=psi
